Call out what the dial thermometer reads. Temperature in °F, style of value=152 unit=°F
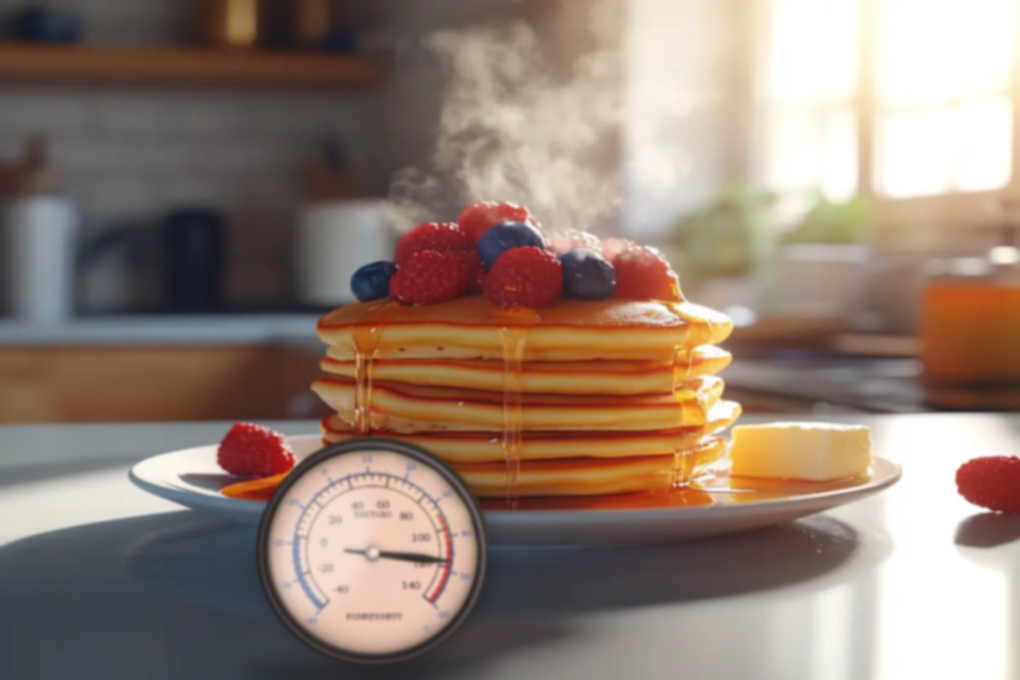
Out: value=116 unit=°F
